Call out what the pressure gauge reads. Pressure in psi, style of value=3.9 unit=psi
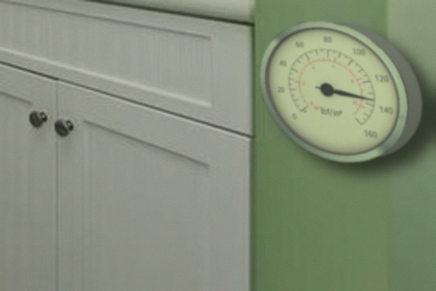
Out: value=135 unit=psi
